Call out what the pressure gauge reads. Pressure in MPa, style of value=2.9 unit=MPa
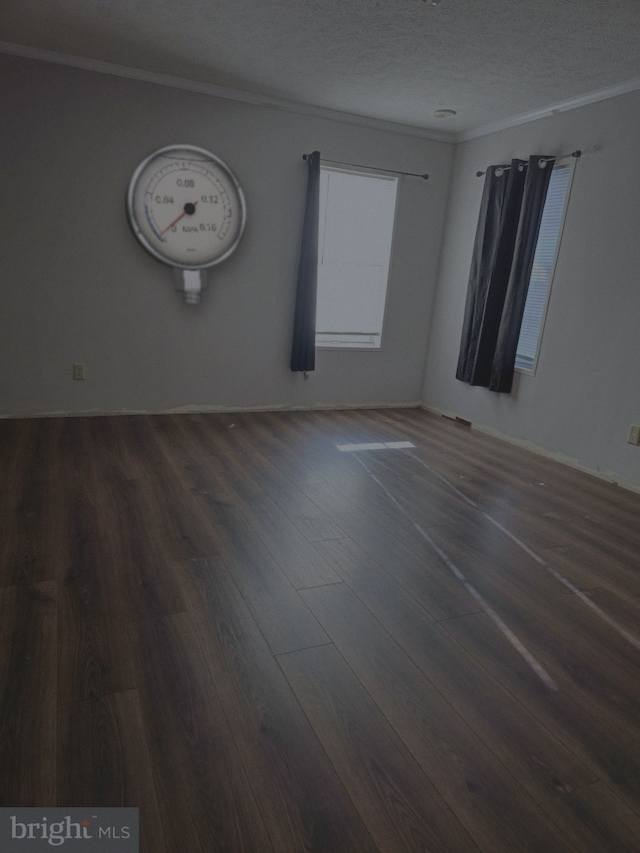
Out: value=0.005 unit=MPa
